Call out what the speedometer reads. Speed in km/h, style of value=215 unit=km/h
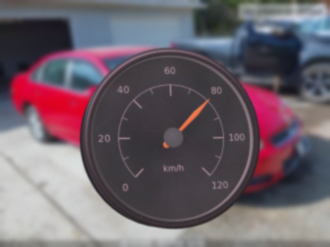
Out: value=80 unit=km/h
